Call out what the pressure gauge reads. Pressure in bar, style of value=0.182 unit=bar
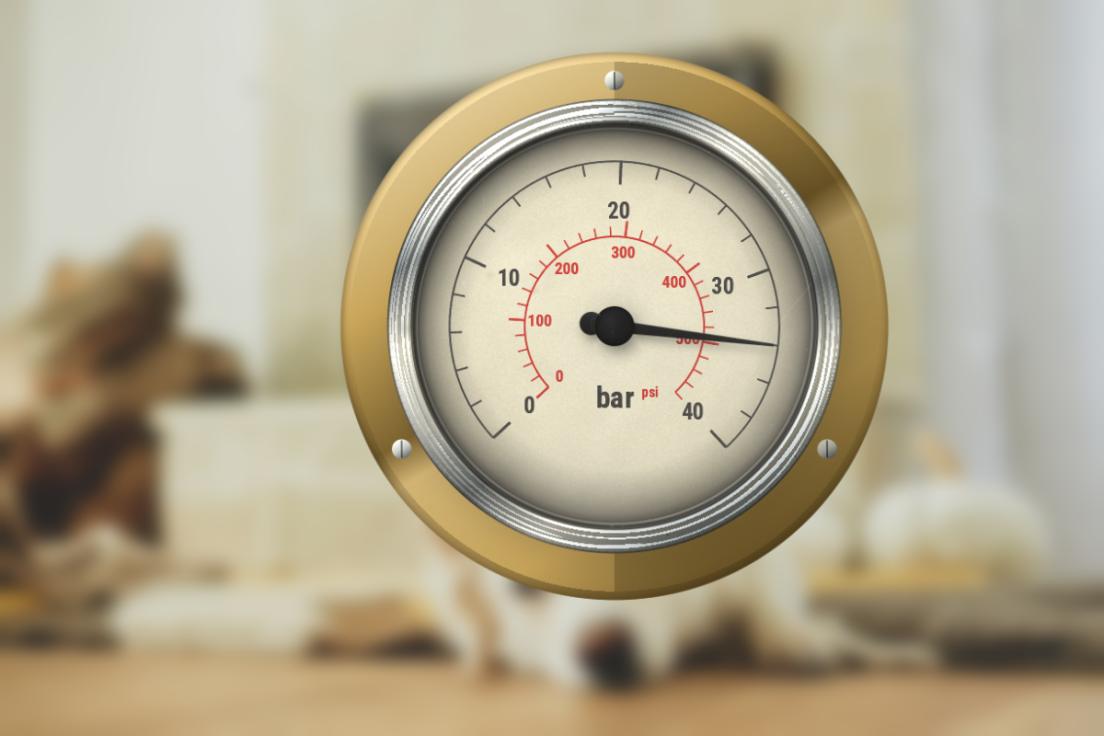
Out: value=34 unit=bar
